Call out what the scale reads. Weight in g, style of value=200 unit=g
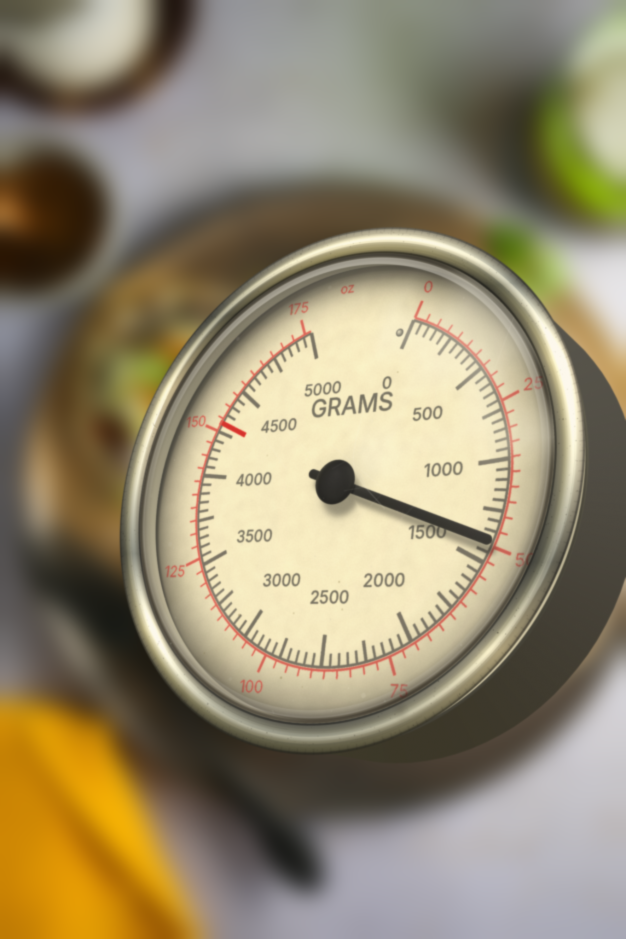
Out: value=1400 unit=g
